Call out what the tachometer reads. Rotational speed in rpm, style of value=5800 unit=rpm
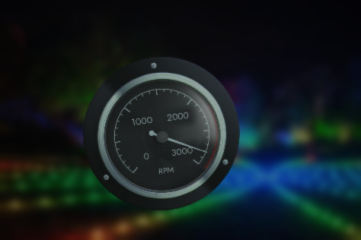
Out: value=2800 unit=rpm
